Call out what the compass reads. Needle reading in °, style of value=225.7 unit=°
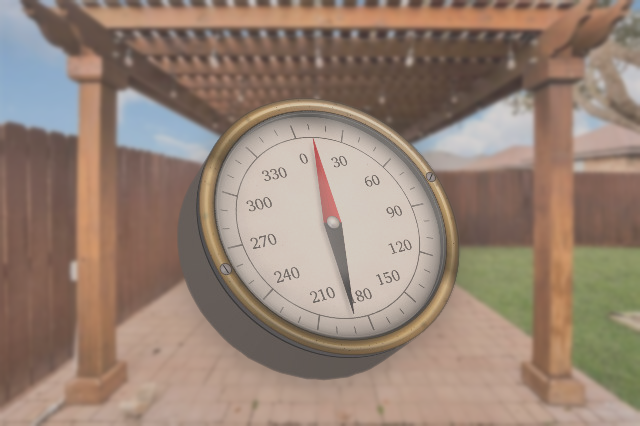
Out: value=10 unit=°
